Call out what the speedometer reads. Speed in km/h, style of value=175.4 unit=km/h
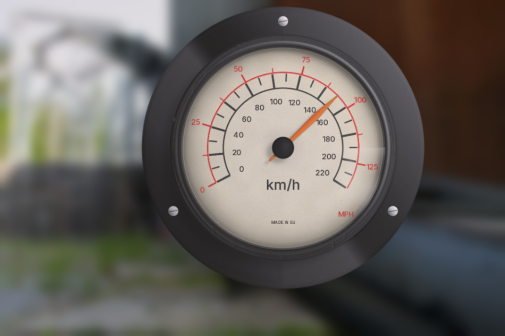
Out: value=150 unit=km/h
